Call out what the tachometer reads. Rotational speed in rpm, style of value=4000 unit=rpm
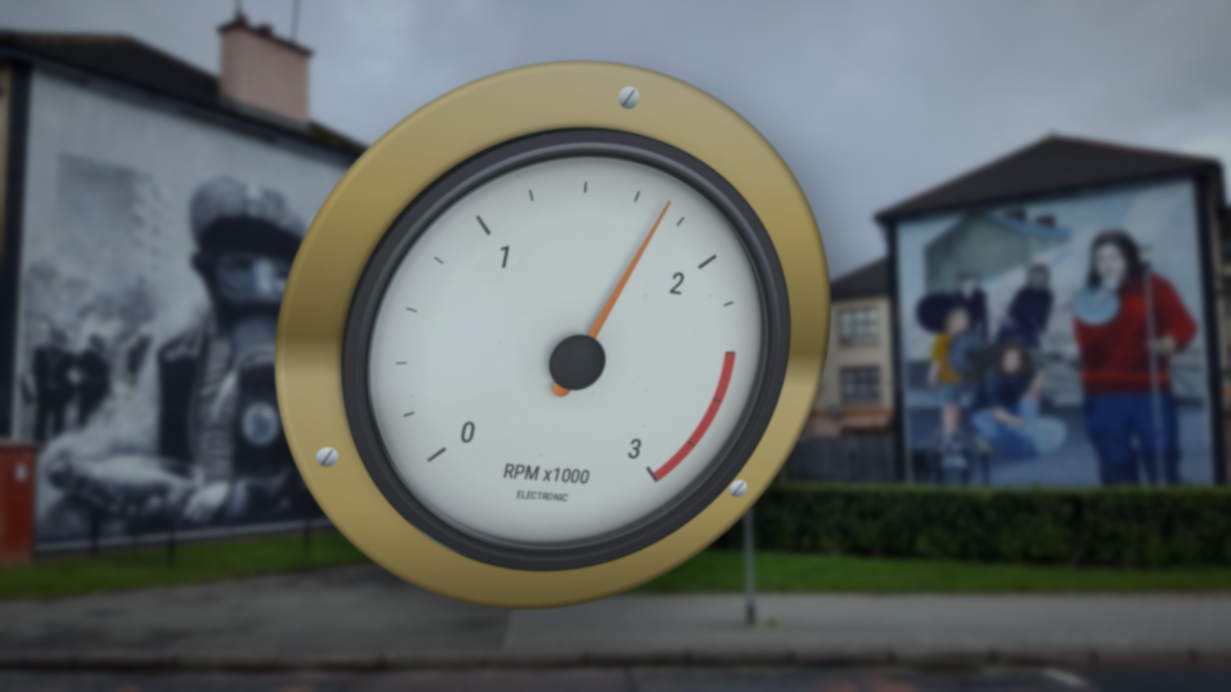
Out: value=1700 unit=rpm
